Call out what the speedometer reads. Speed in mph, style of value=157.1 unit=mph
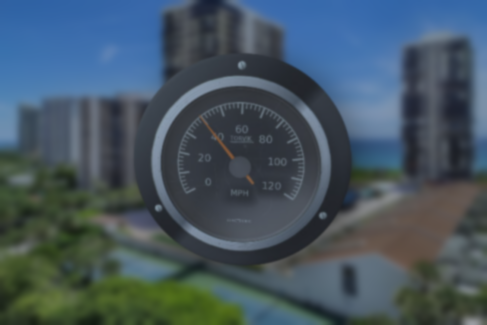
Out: value=40 unit=mph
